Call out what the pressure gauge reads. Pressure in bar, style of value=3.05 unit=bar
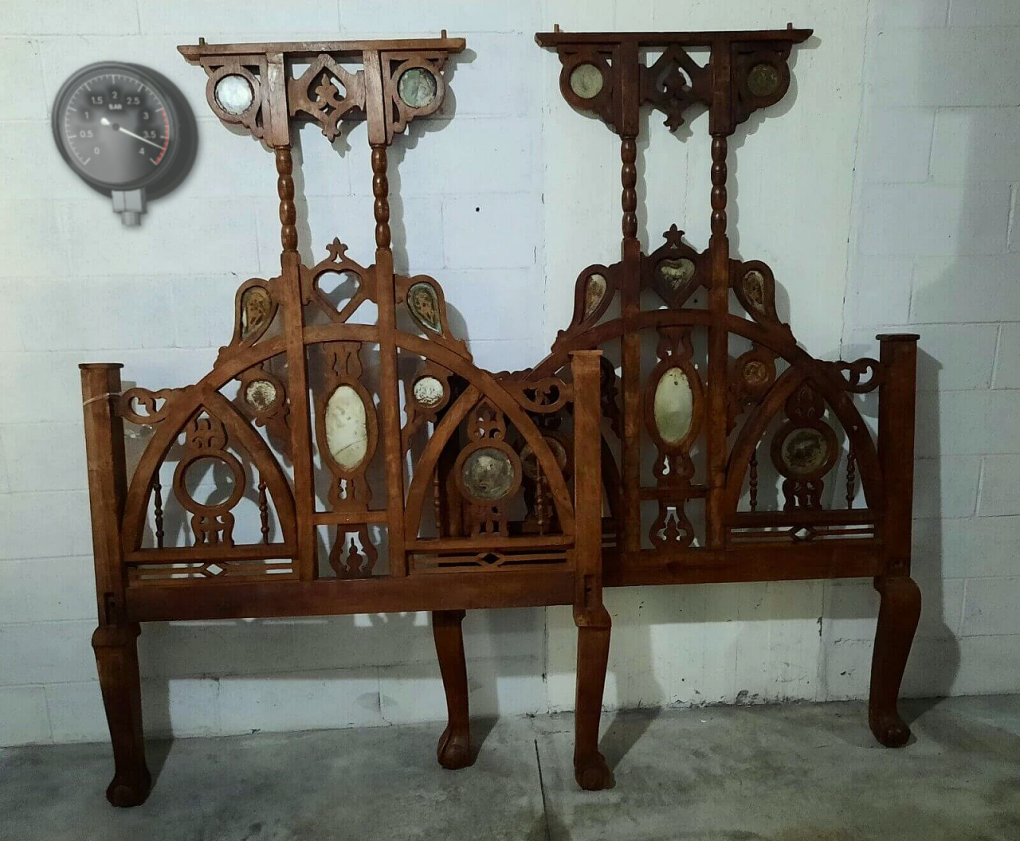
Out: value=3.7 unit=bar
